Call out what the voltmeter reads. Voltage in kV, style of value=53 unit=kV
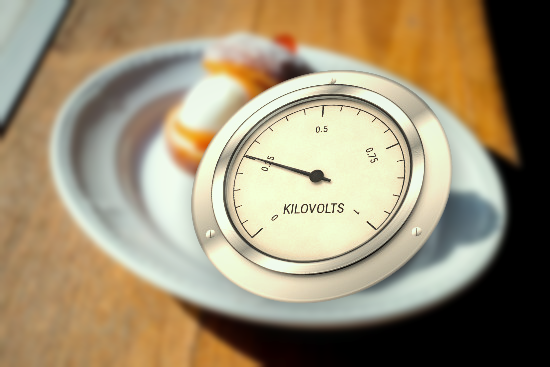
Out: value=0.25 unit=kV
